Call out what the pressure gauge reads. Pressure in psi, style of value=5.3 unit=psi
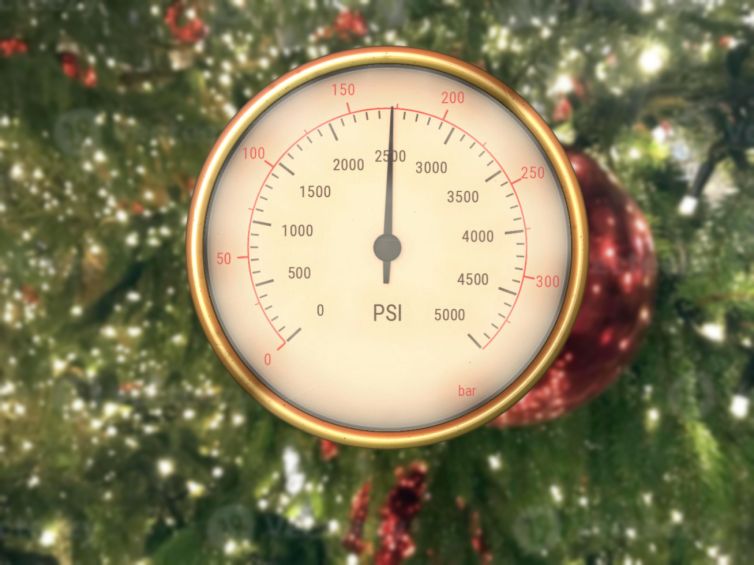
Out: value=2500 unit=psi
